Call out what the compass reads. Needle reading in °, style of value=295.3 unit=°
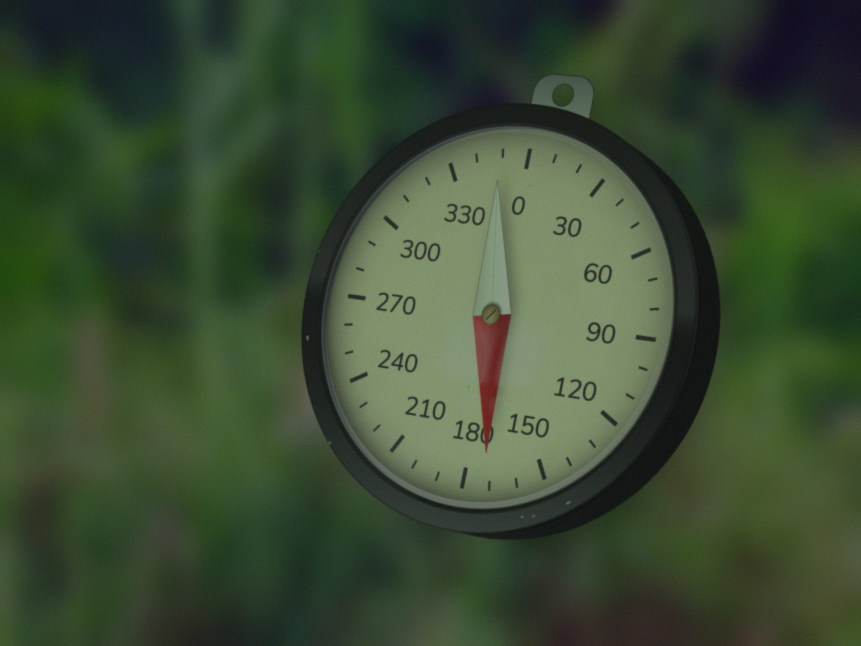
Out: value=170 unit=°
